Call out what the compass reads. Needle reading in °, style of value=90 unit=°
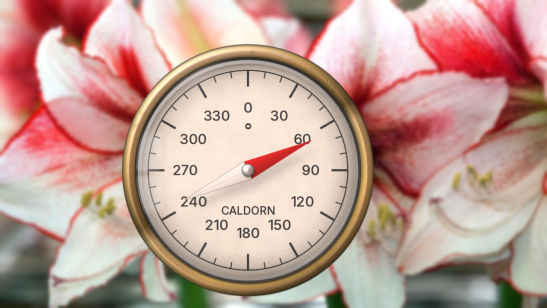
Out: value=65 unit=°
